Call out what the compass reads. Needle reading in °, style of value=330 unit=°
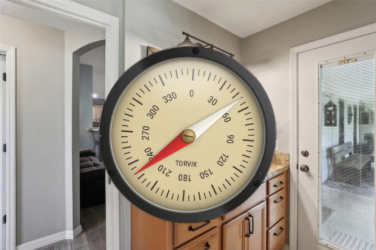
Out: value=230 unit=°
